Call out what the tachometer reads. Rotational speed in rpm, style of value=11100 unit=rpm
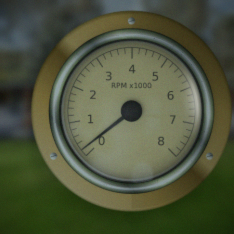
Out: value=200 unit=rpm
